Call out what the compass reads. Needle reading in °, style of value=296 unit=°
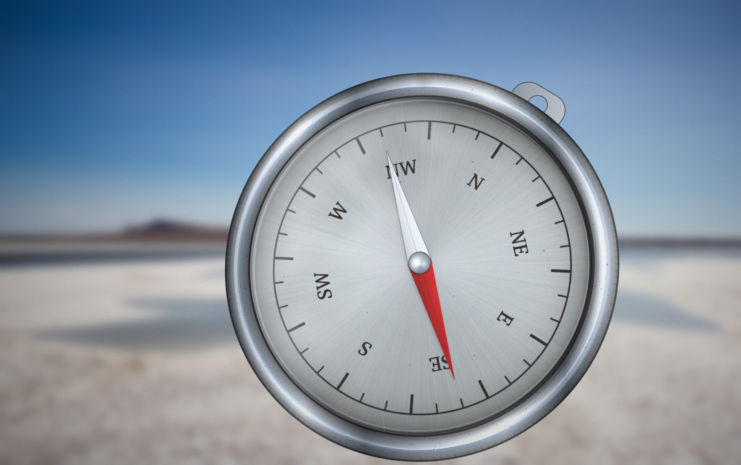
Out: value=130 unit=°
